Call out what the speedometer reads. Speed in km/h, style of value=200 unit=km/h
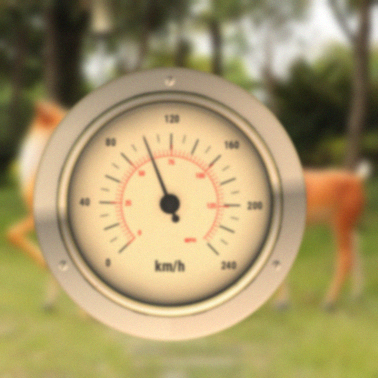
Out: value=100 unit=km/h
